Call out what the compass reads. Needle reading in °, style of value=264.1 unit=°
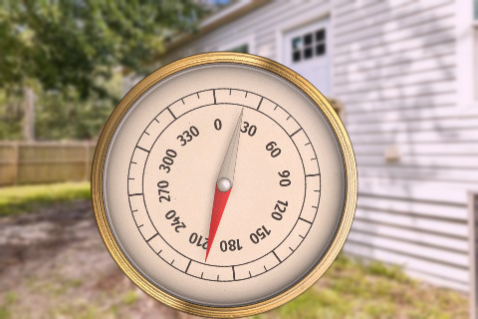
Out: value=200 unit=°
